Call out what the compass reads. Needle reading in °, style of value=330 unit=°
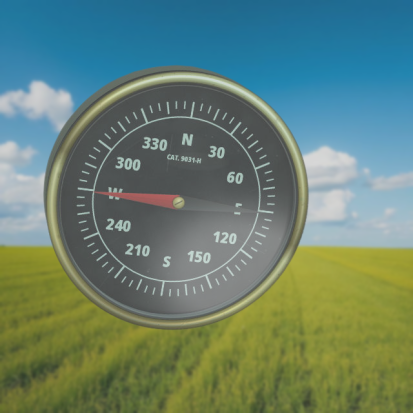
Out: value=270 unit=°
